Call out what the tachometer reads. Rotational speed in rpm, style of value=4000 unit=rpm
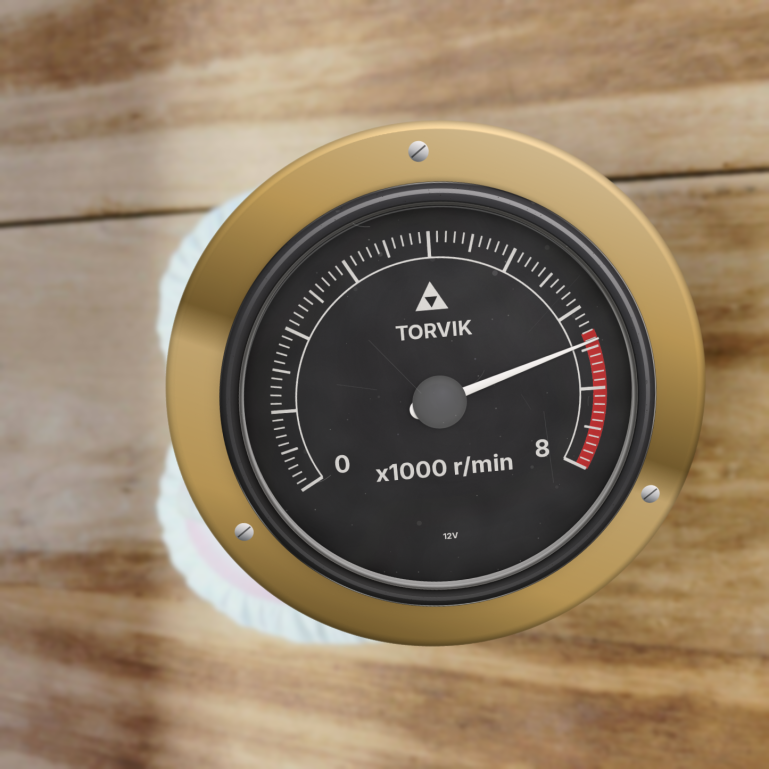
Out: value=6400 unit=rpm
